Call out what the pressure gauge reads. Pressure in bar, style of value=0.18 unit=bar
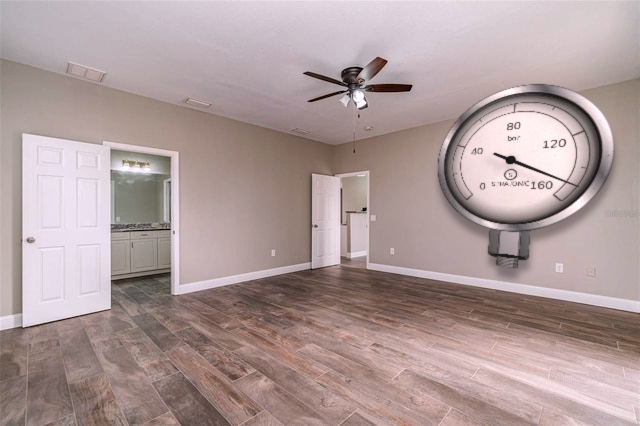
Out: value=150 unit=bar
